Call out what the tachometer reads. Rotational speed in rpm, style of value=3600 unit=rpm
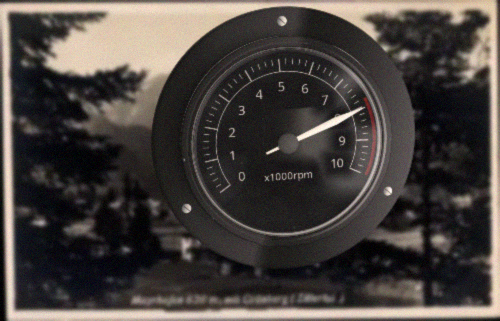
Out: value=8000 unit=rpm
